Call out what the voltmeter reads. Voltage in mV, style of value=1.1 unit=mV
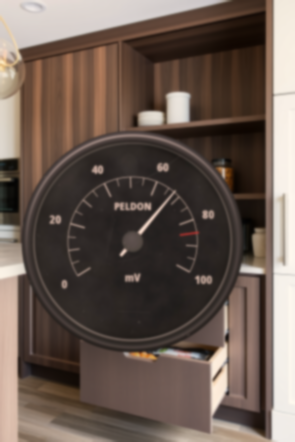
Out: value=67.5 unit=mV
